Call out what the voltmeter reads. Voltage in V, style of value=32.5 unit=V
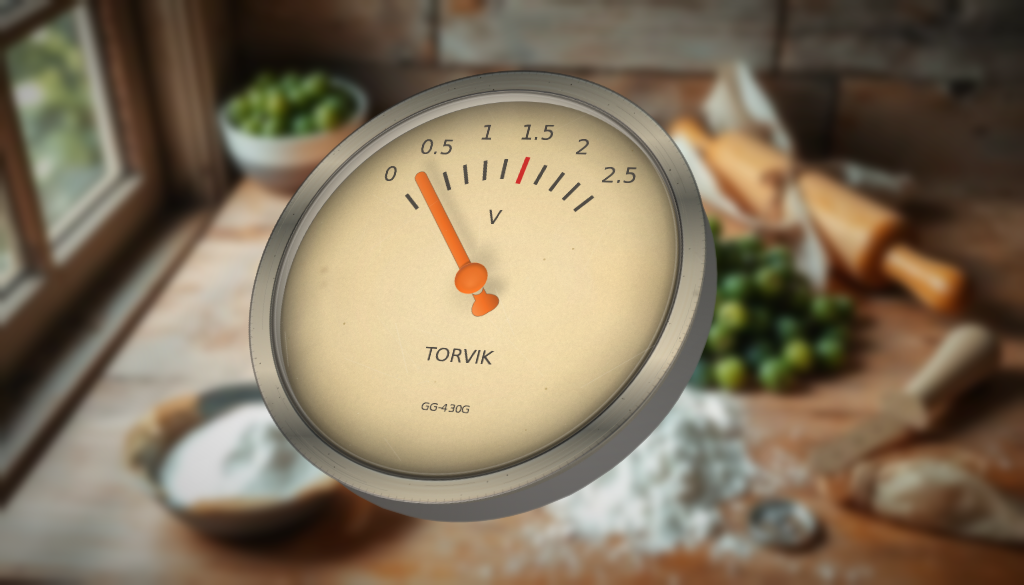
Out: value=0.25 unit=V
